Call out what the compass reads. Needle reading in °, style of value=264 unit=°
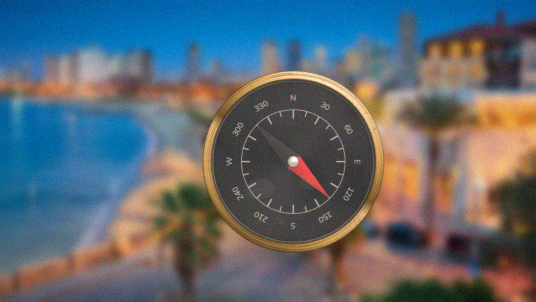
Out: value=135 unit=°
